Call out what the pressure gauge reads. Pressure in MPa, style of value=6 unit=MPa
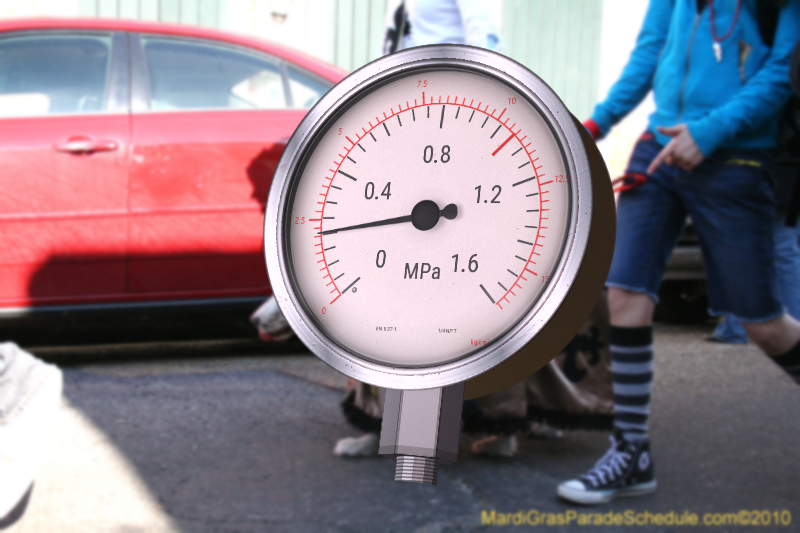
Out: value=0.2 unit=MPa
